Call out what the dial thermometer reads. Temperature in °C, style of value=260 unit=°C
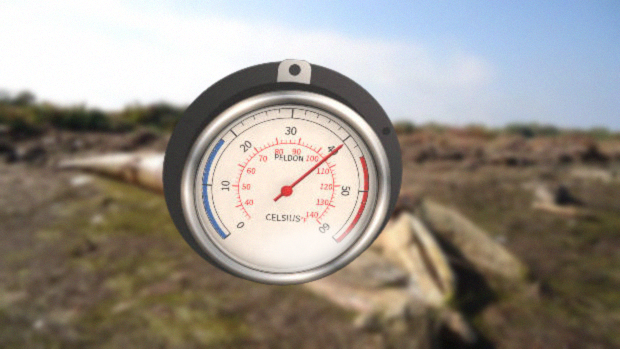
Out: value=40 unit=°C
